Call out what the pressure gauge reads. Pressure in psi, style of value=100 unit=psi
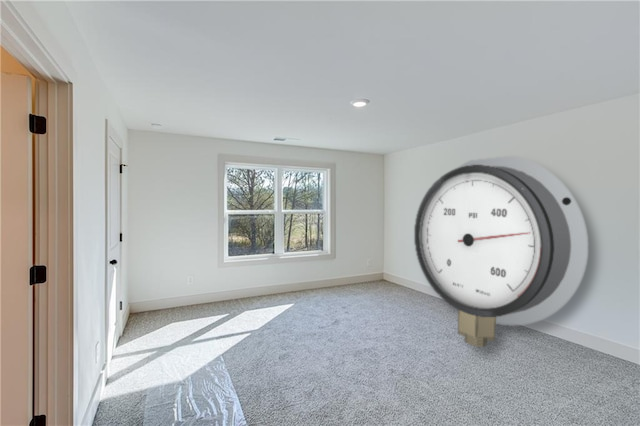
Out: value=475 unit=psi
